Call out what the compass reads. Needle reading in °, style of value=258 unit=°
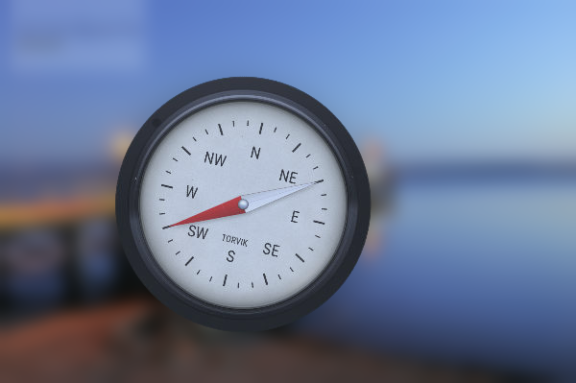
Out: value=240 unit=°
